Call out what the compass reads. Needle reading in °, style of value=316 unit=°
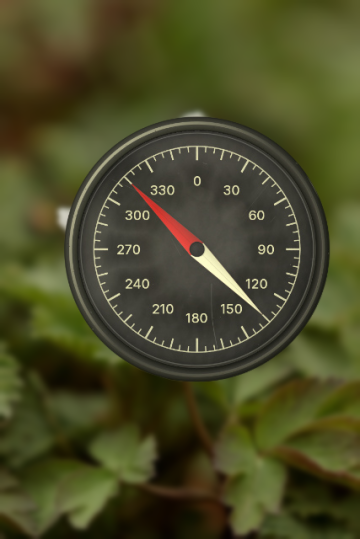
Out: value=315 unit=°
